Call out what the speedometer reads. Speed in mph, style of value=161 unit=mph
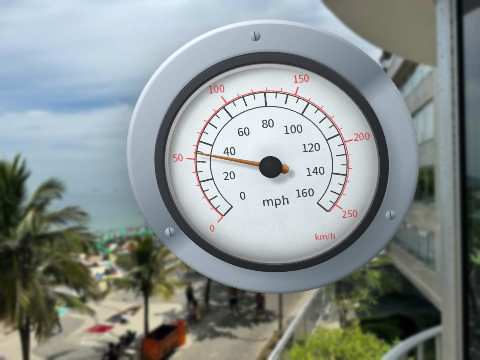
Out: value=35 unit=mph
